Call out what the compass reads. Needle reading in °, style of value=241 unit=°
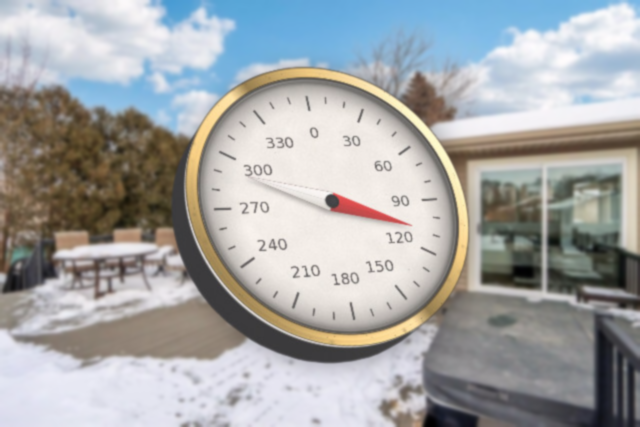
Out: value=110 unit=°
